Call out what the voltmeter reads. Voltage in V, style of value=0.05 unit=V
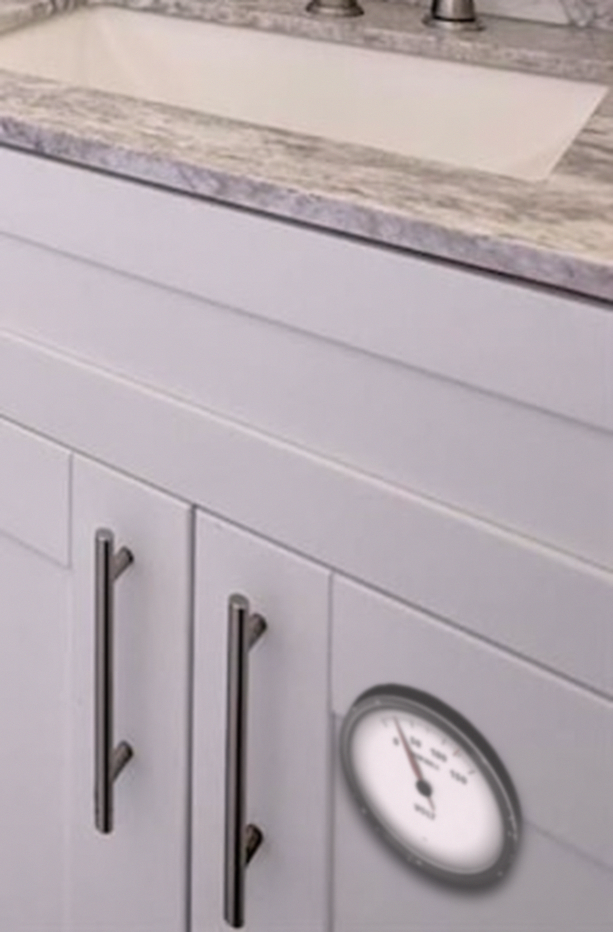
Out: value=25 unit=V
